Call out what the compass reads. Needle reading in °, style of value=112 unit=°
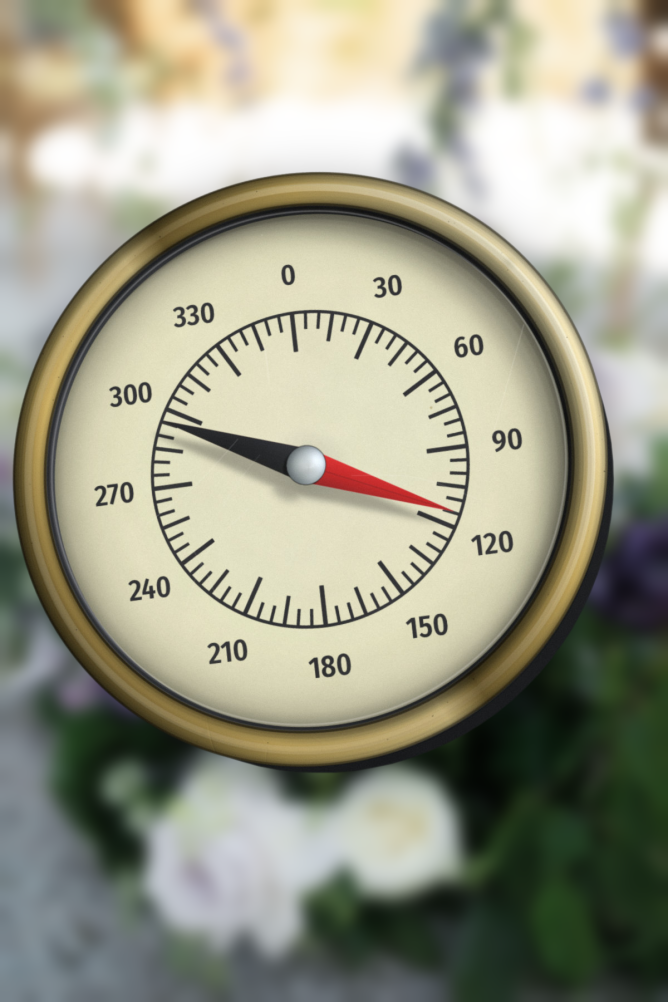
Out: value=115 unit=°
